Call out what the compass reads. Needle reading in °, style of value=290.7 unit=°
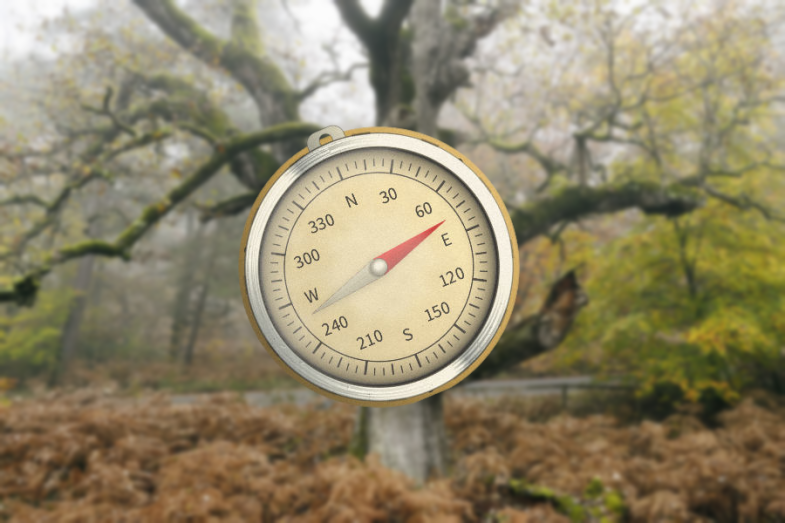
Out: value=77.5 unit=°
